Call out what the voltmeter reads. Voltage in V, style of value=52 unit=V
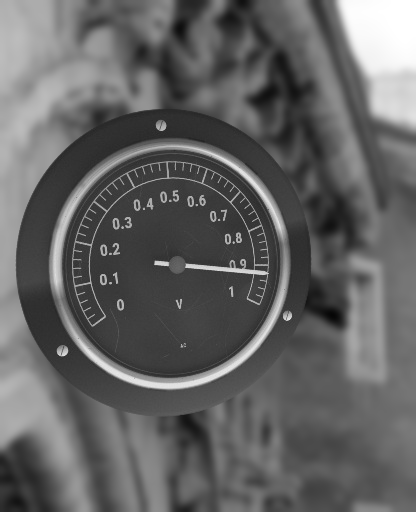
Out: value=0.92 unit=V
